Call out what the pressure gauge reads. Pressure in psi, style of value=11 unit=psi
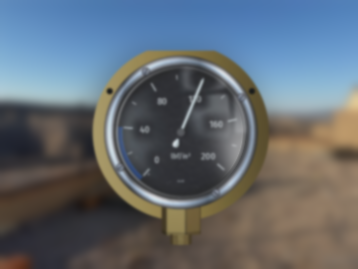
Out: value=120 unit=psi
